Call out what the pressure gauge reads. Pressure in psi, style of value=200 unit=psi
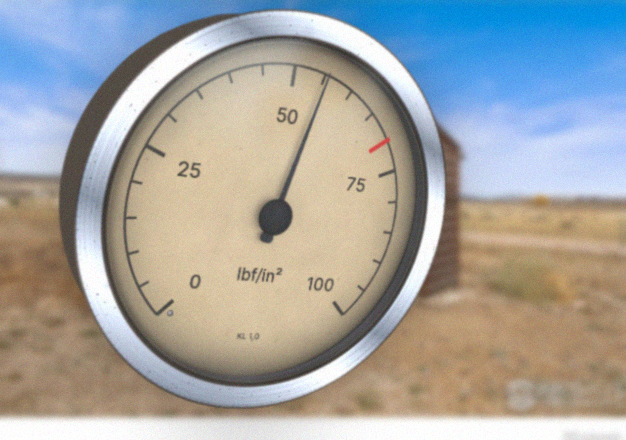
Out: value=55 unit=psi
